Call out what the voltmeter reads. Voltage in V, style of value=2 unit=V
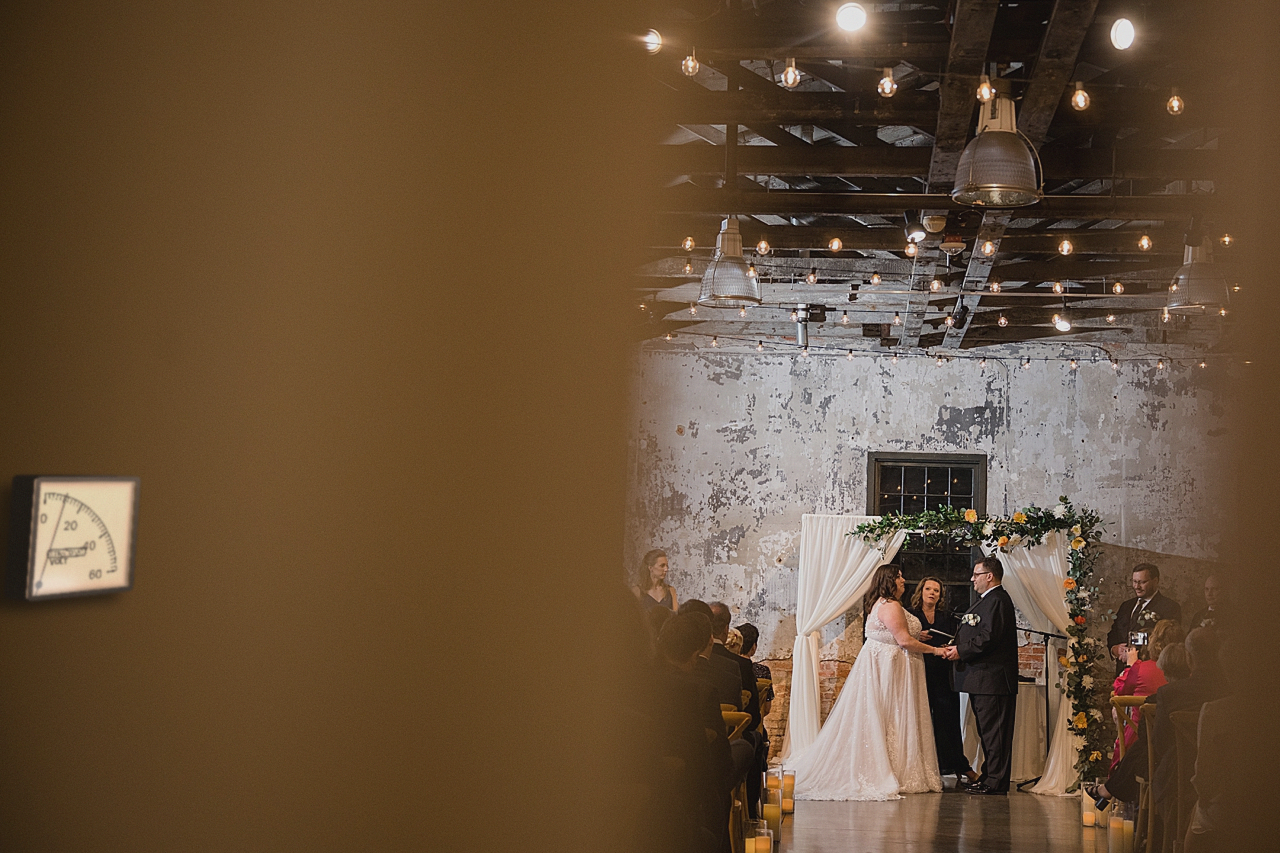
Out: value=10 unit=V
